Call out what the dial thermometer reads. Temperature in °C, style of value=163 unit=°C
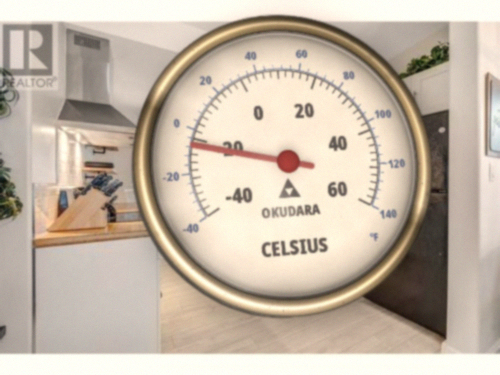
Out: value=-22 unit=°C
